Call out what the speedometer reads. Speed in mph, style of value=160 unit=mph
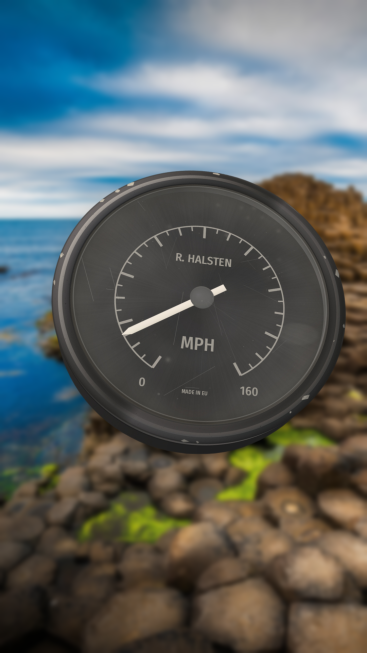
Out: value=15 unit=mph
